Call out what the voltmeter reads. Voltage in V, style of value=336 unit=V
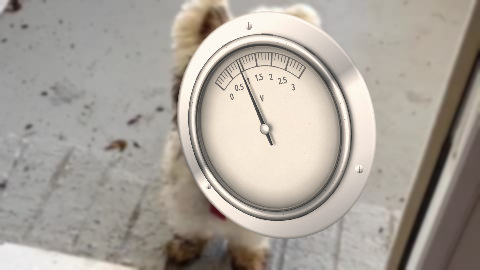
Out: value=1 unit=V
